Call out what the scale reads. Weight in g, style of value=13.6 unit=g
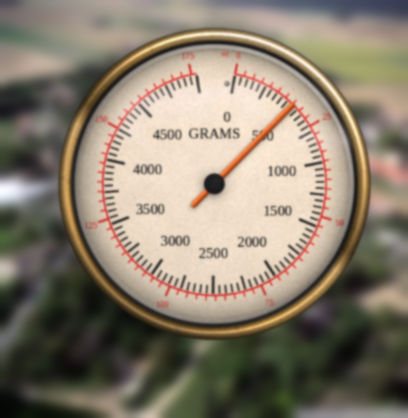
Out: value=500 unit=g
